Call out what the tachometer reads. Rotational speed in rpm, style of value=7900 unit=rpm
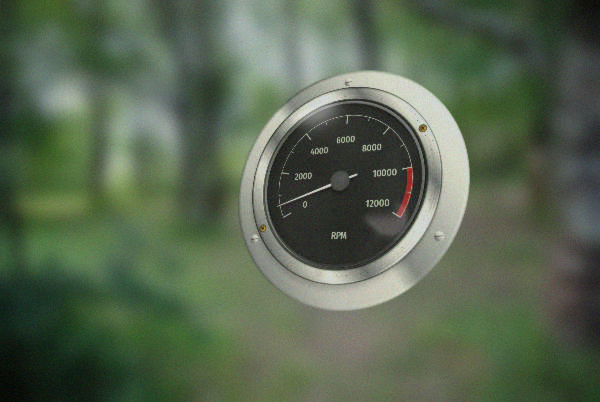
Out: value=500 unit=rpm
